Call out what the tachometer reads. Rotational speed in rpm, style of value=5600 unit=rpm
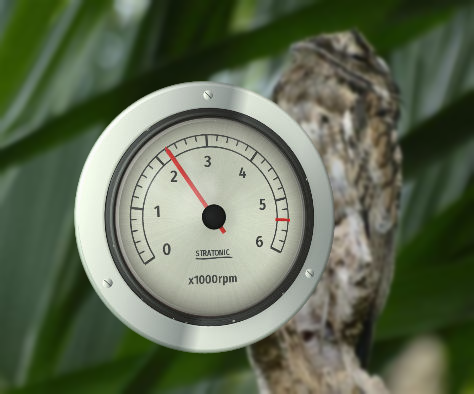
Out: value=2200 unit=rpm
